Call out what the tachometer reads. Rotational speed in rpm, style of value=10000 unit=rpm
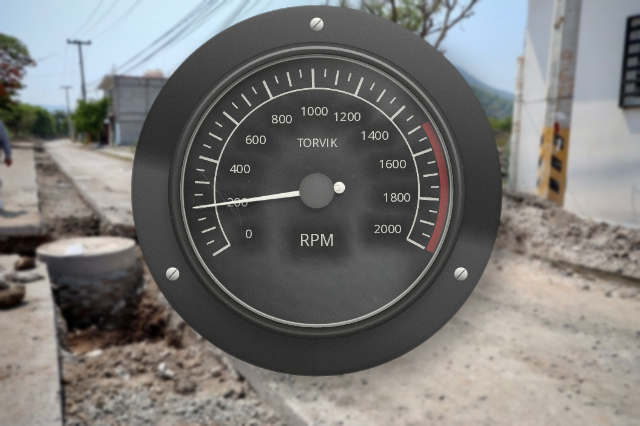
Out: value=200 unit=rpm
